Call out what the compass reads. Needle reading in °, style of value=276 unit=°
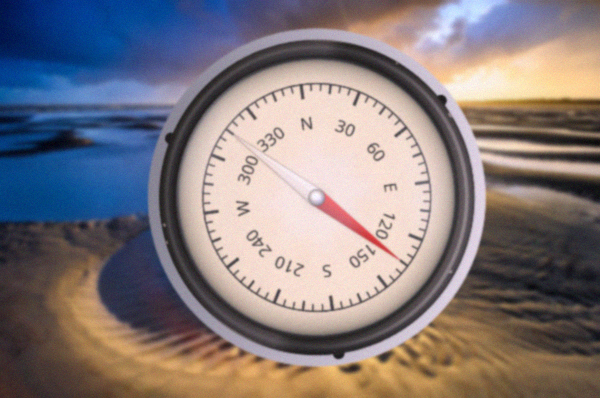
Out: value=135 unit=°
